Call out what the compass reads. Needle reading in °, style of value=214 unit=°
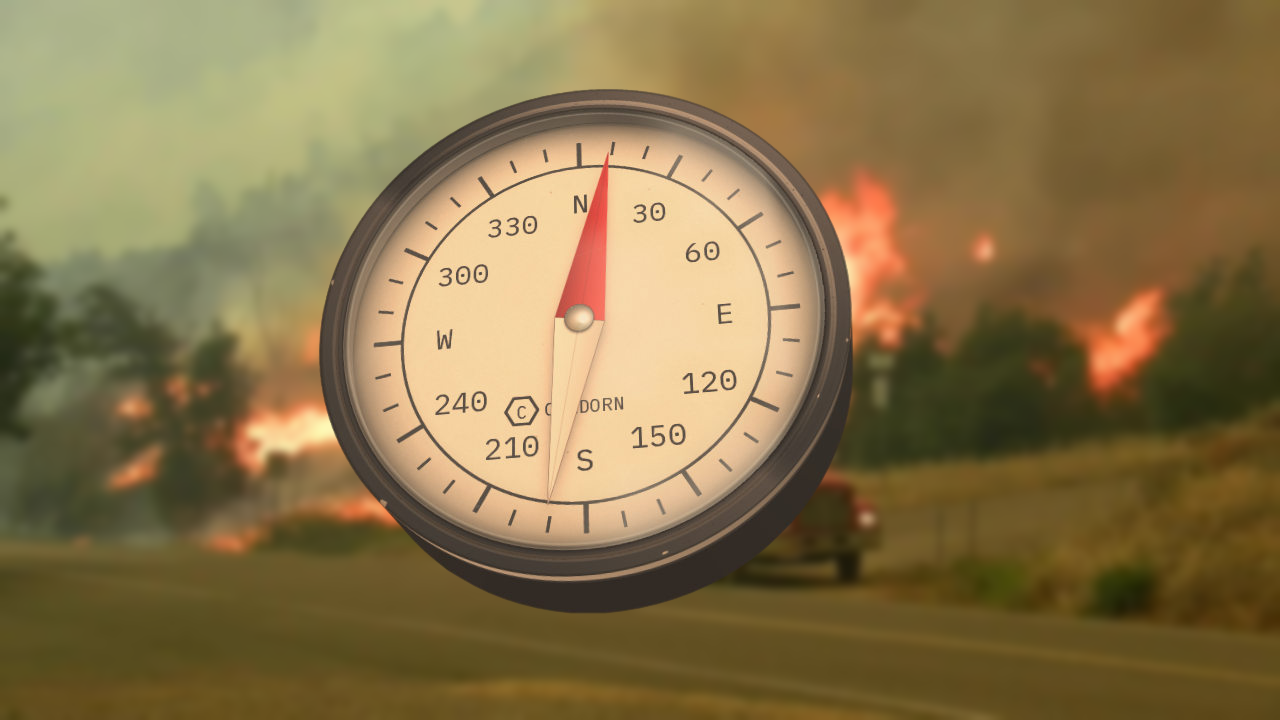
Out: value=10 unit=°
